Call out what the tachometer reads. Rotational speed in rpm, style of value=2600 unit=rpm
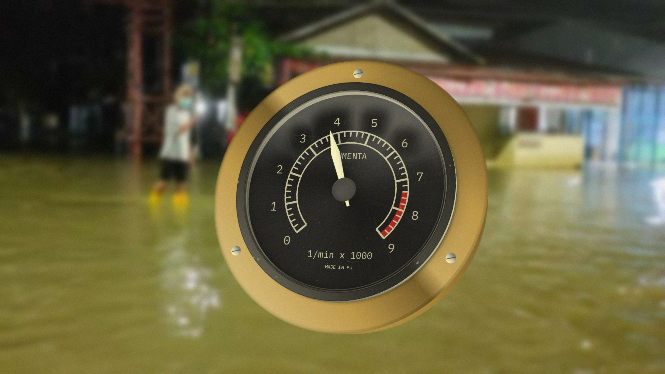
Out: value=3800 unit=rpm
